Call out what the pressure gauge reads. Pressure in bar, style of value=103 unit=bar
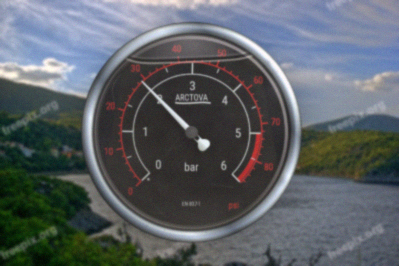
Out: value=2 unit=bar
